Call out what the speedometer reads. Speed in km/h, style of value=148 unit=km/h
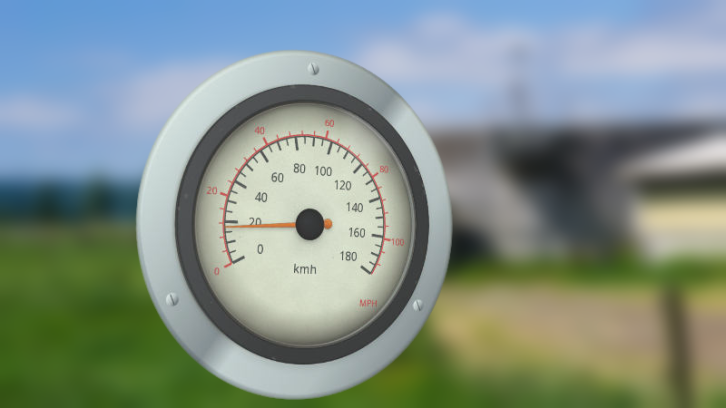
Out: value=17.5 unit=km/h
